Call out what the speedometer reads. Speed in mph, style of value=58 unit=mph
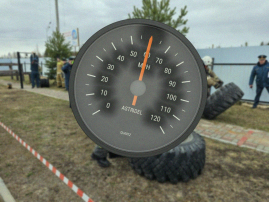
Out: value=60 unit=mph
